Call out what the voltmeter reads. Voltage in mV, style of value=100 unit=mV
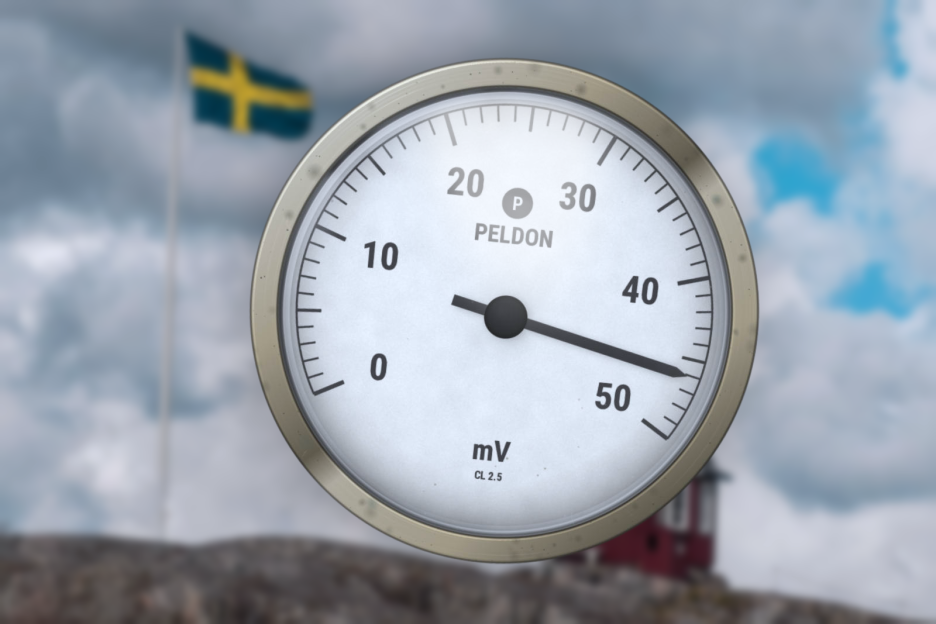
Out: value=46 unit=mV
